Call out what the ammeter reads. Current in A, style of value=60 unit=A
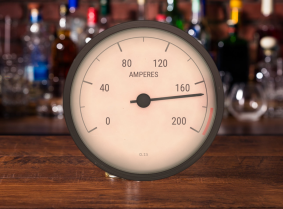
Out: value=170 unit=A
